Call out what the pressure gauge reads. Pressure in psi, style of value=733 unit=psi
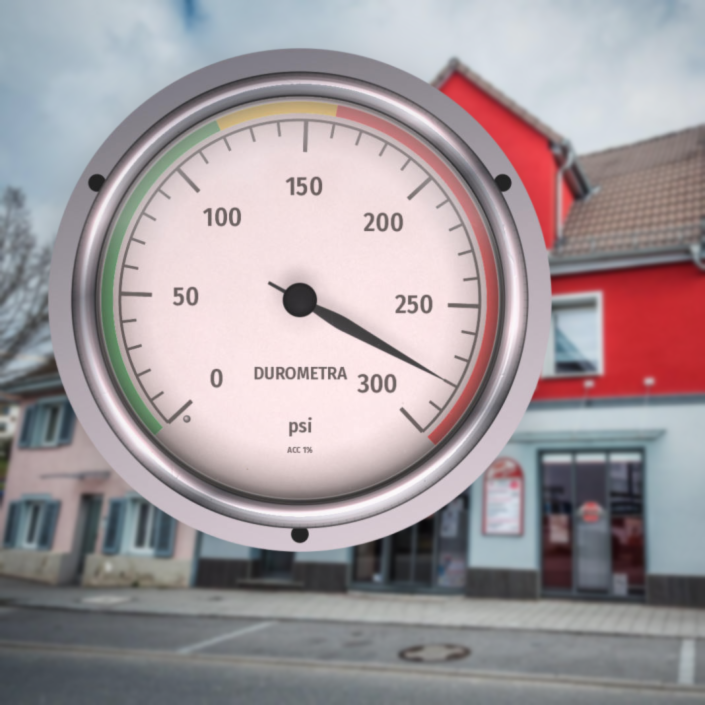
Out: value=280 unit=psi
